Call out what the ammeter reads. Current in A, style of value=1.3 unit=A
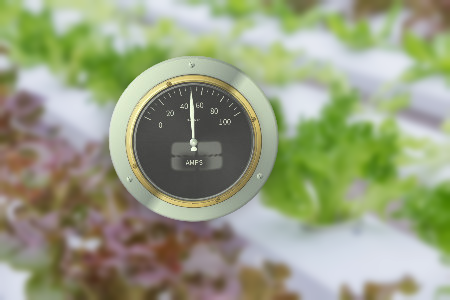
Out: value=50 unit=A
